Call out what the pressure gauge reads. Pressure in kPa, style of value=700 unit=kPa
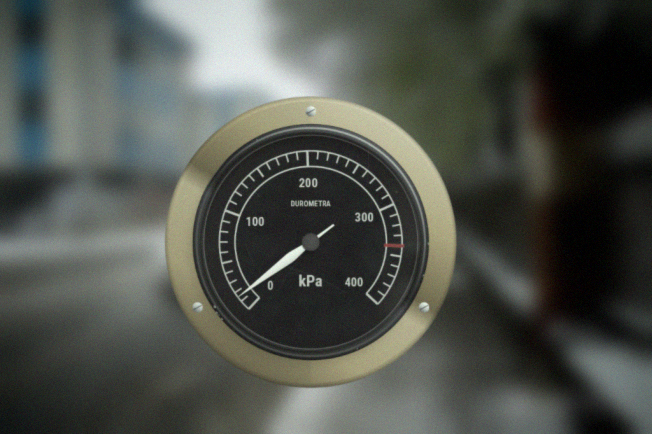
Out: value=15 unit=kPa
